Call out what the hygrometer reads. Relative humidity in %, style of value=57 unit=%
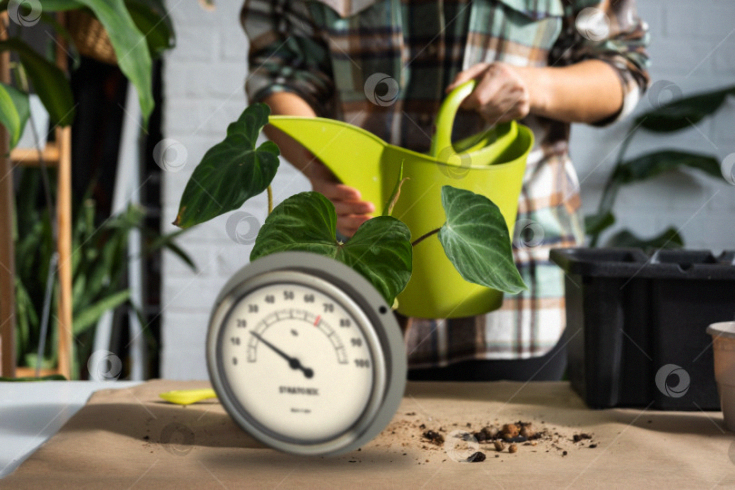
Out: value=20 unit=%
